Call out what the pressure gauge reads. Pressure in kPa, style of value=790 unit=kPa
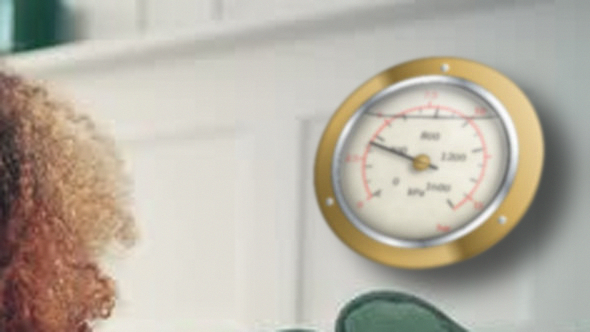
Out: value=350 unit=kPa
